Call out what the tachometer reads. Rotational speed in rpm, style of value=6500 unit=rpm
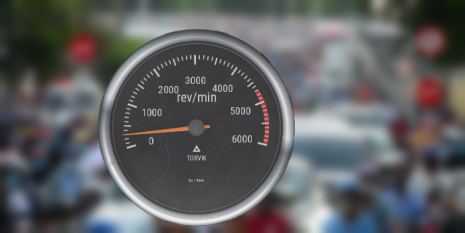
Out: value=300 unit=rpm
